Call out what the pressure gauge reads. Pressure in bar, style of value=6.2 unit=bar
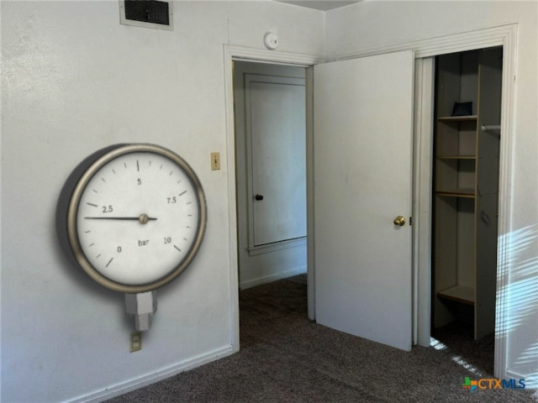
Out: value=2 unit=bar
